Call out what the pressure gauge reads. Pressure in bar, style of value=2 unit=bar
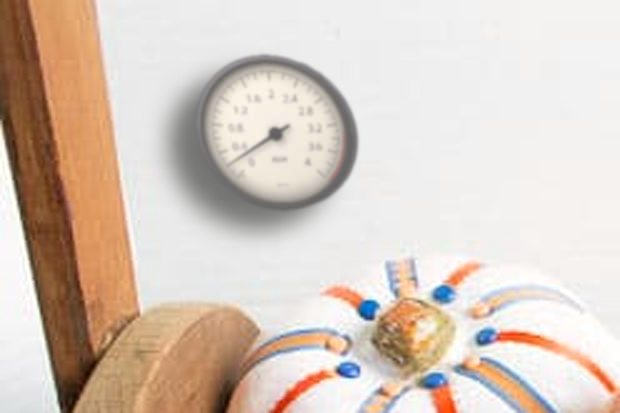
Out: value=0.2 unit=bar
